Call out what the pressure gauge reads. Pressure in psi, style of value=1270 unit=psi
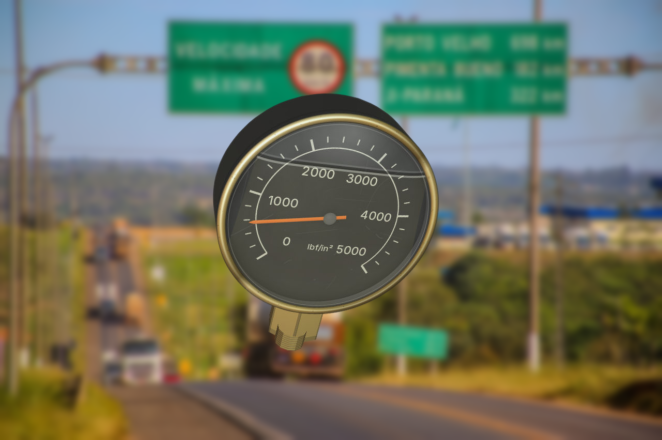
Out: value=600 unit=psi
